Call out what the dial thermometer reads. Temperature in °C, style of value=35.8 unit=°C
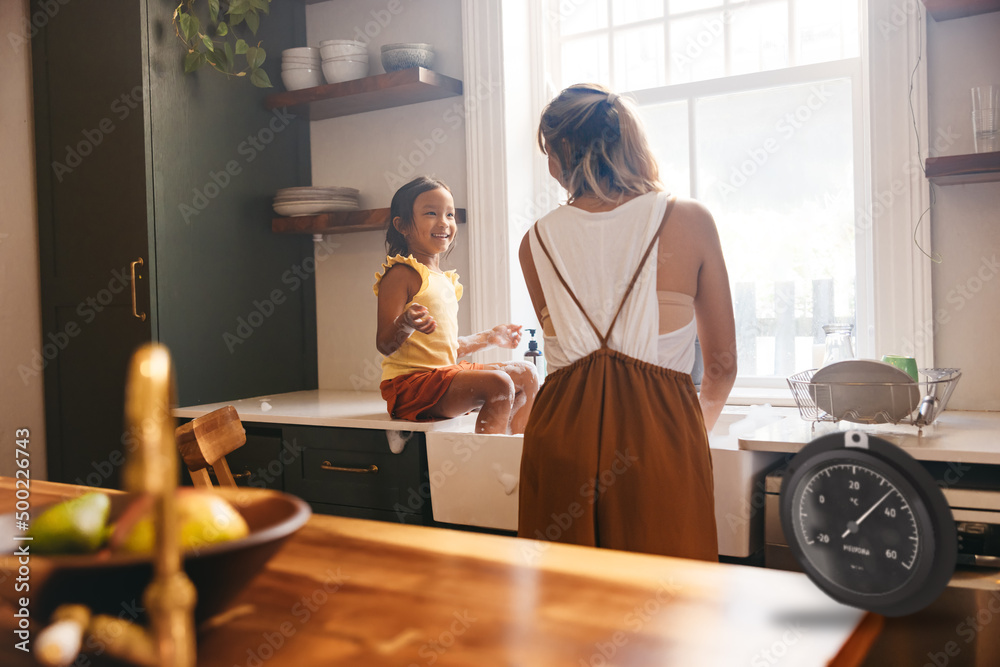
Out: value=34 unit=°C
